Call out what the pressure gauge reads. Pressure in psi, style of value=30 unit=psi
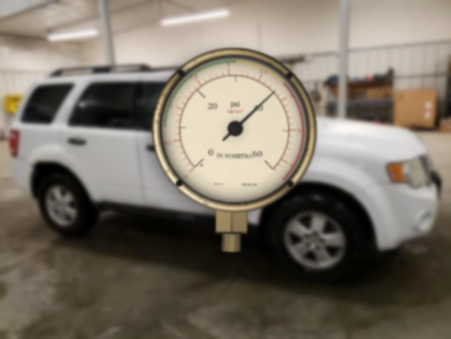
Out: value=40 unit=psi
